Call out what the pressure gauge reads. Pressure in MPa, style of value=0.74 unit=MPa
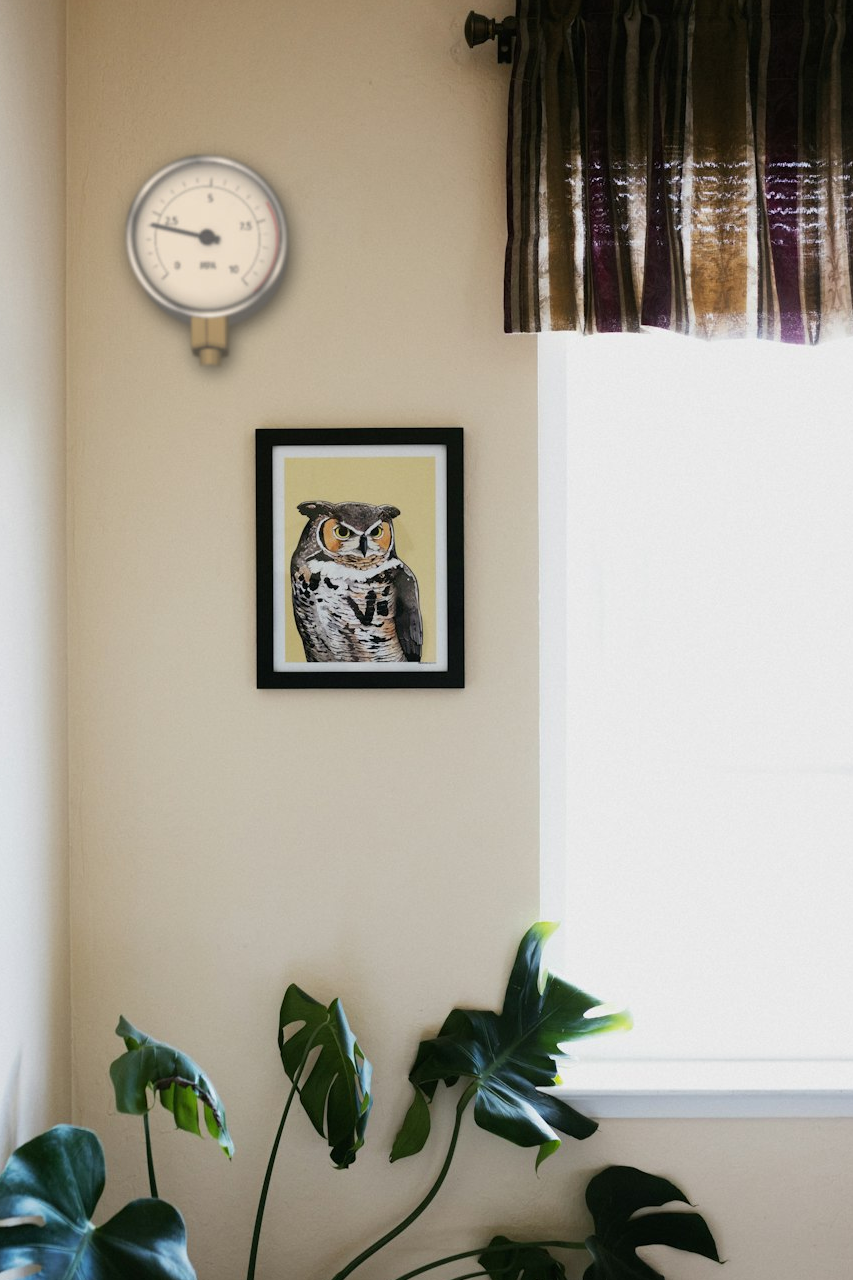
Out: value=2 unit=MPa
